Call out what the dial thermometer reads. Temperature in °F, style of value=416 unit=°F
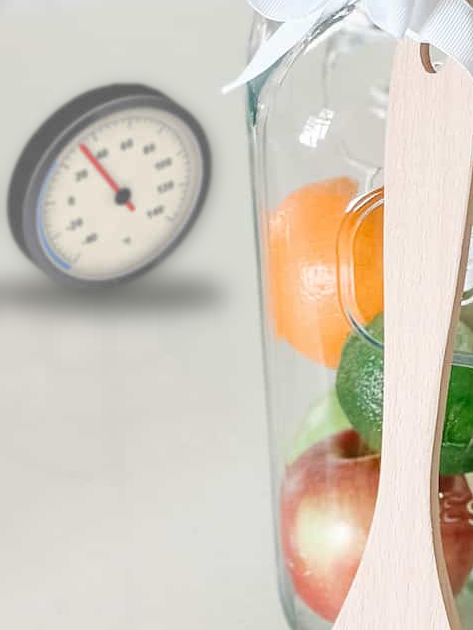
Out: value=32 unit=°F
